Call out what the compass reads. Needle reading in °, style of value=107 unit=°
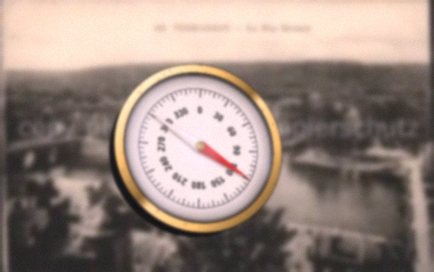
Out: value=120 unit=°
